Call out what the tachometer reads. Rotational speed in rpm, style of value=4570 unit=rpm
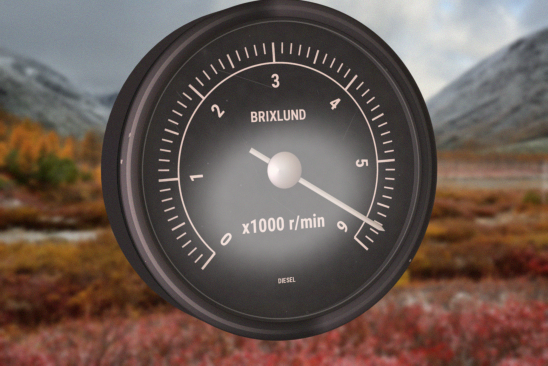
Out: value=5750 unit=rpm
